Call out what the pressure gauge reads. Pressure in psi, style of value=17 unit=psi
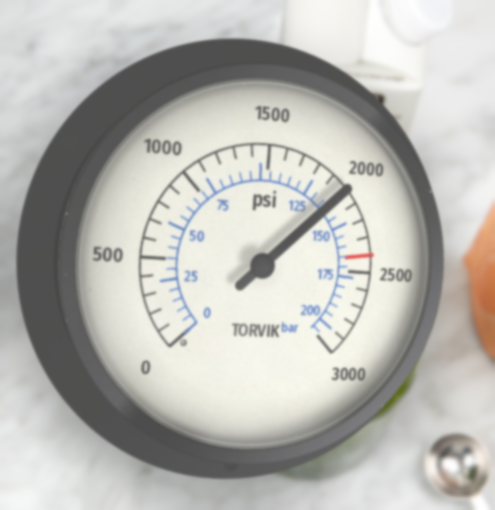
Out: value=2000 unit=psi
